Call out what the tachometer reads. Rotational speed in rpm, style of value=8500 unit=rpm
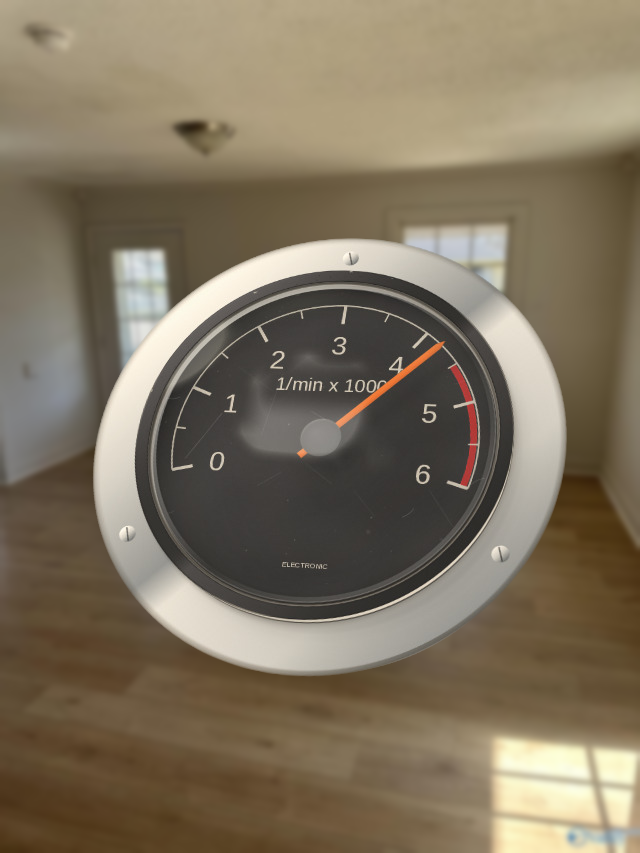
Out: value=4250 unit=rpm
